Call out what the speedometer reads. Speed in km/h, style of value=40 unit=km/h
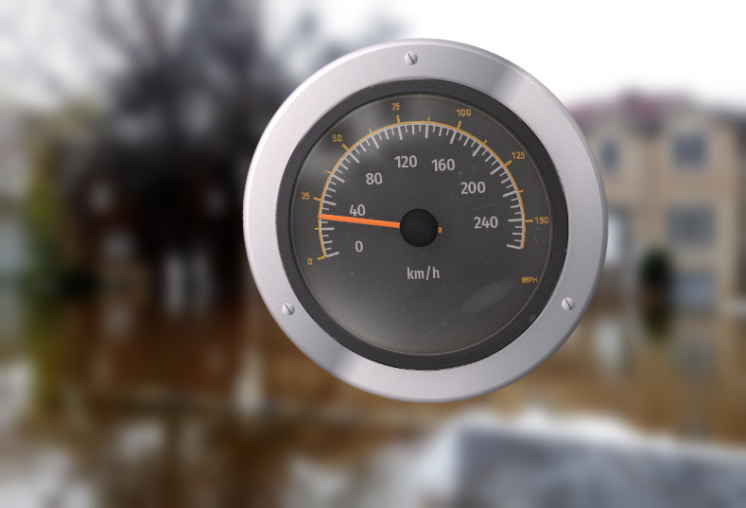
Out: value=30 unit=km/h
